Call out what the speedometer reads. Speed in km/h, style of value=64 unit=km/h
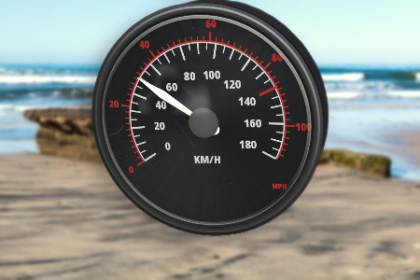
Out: value=50 unit=km/h
